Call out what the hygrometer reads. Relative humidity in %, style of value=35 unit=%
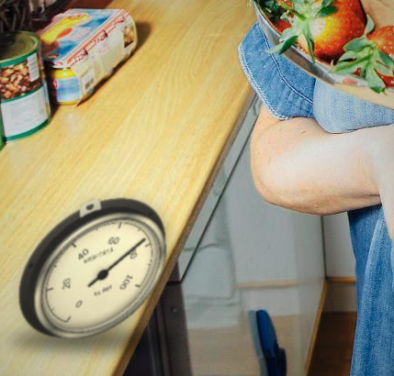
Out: value=75 unit=%
